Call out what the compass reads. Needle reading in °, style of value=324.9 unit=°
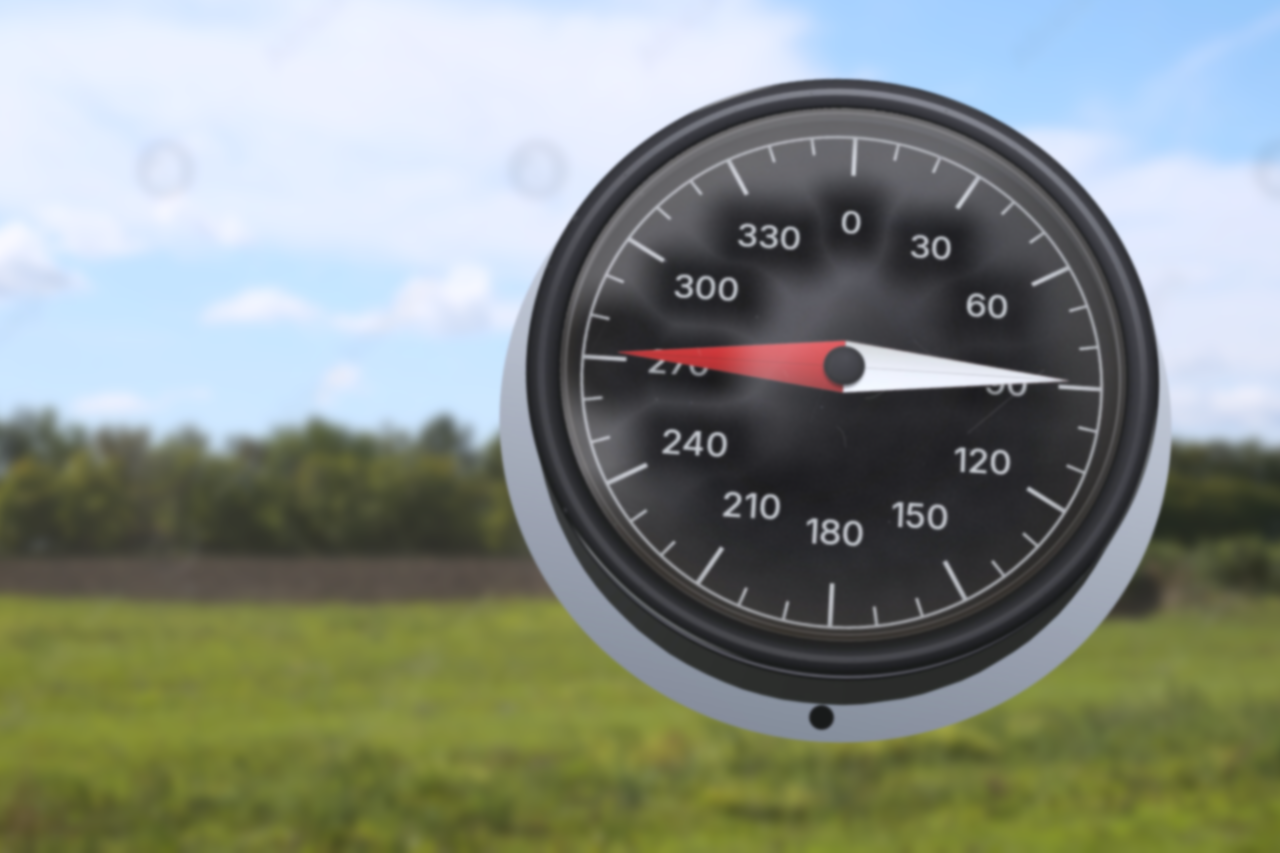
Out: value=270 unit=°
